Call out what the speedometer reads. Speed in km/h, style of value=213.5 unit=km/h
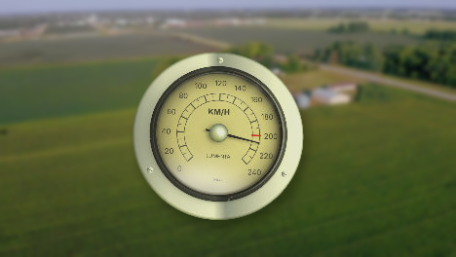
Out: value=210 unit=km/h
